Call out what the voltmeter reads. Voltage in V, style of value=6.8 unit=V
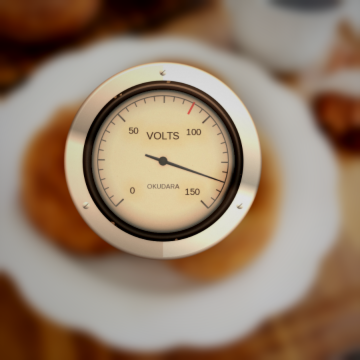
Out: value=135 unit=V
